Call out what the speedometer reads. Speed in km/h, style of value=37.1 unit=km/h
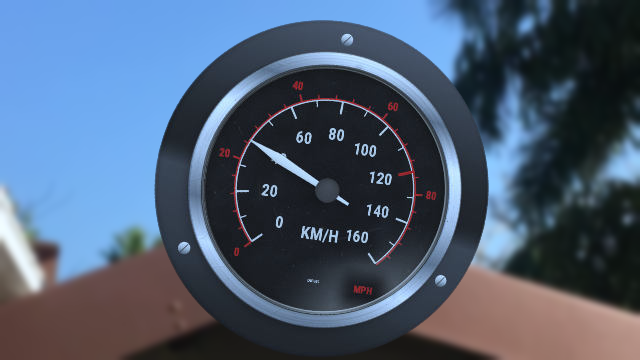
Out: value=40 unit=km/h
